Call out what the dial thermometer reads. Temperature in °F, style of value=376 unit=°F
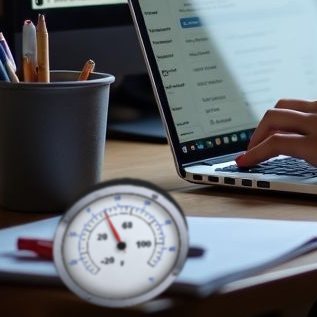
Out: value=40 unit=°F
